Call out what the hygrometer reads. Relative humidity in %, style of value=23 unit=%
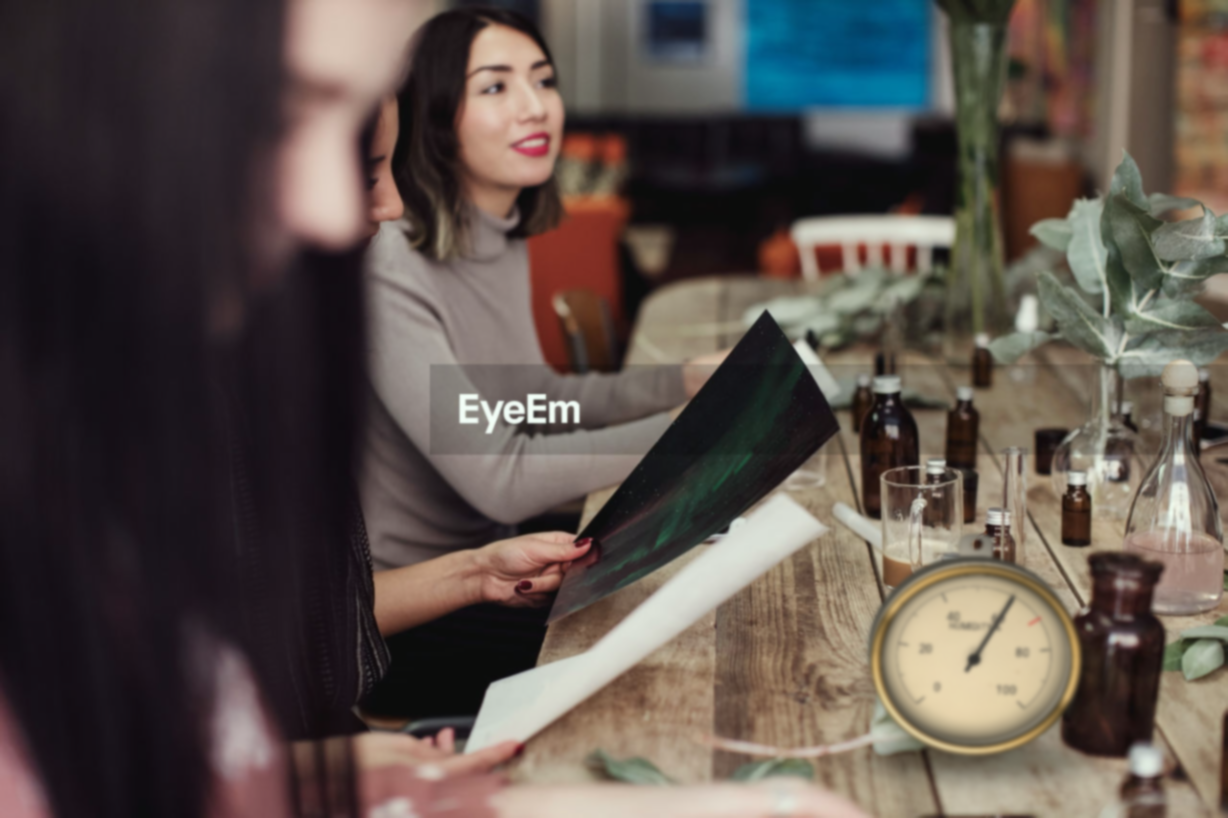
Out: value=60 unit=%
